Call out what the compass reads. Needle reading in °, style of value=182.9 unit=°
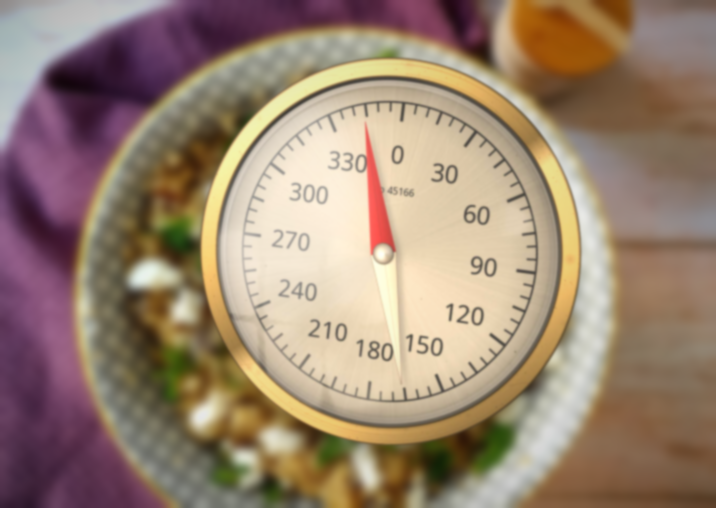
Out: value=345 unit=°
